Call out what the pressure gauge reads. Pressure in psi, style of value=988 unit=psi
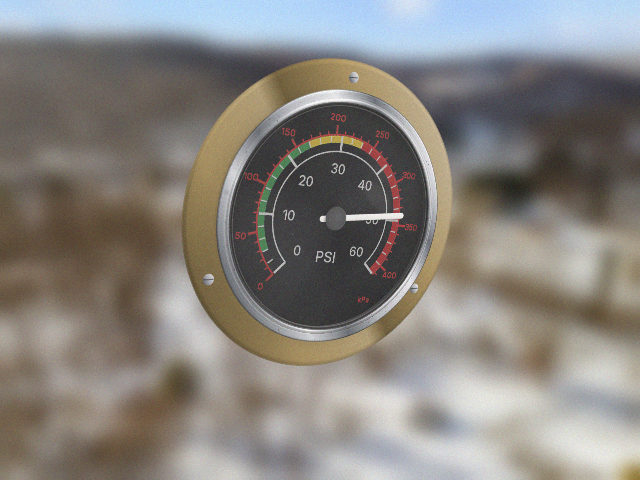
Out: value=49 unit=psi
